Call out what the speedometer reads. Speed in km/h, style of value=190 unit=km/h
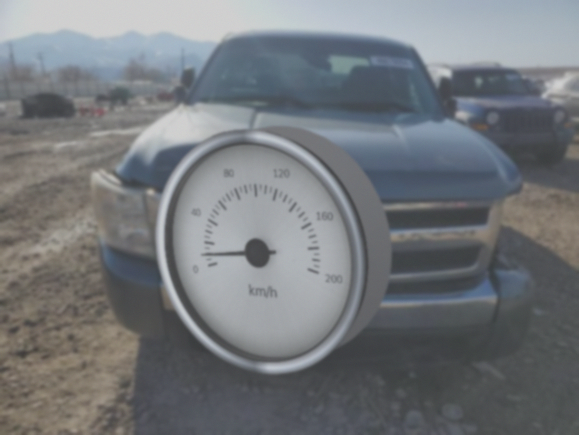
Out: value=10 unit=km/h
